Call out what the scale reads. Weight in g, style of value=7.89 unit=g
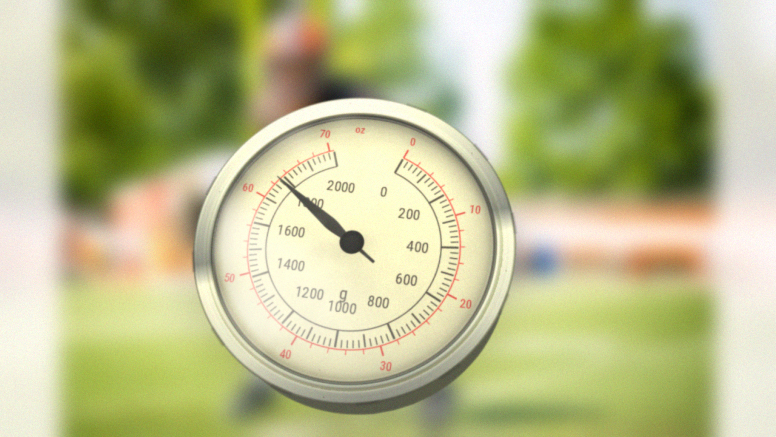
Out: value=1780 unit=g
